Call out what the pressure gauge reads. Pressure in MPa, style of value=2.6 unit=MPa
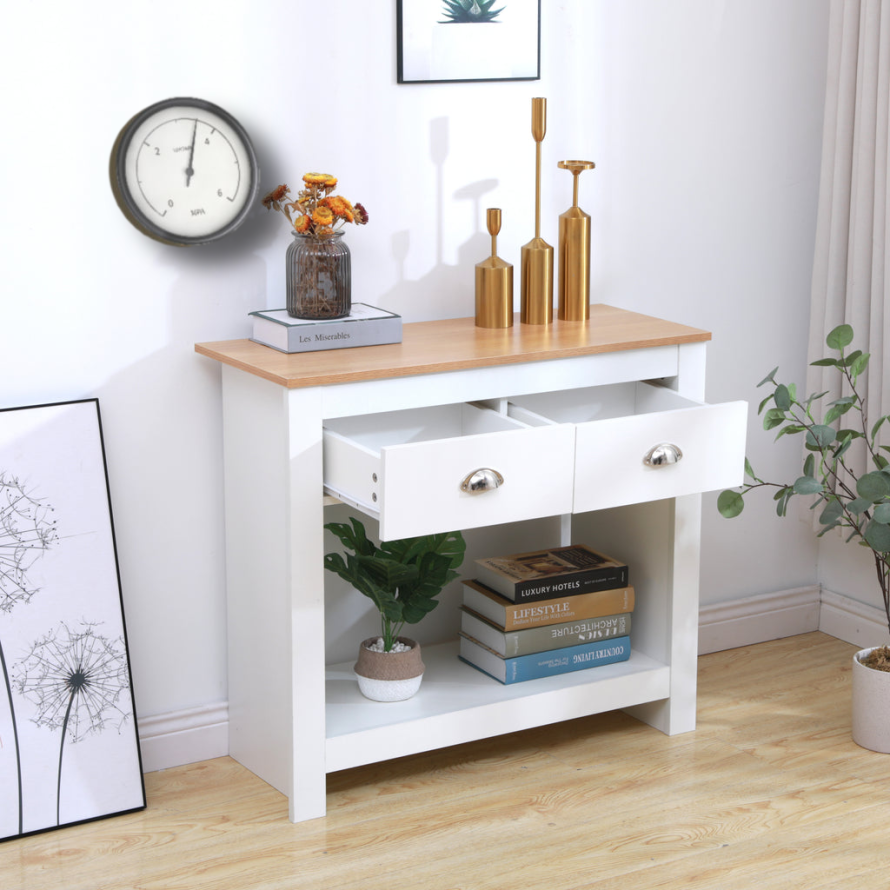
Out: value=3.5 unit=MPa
